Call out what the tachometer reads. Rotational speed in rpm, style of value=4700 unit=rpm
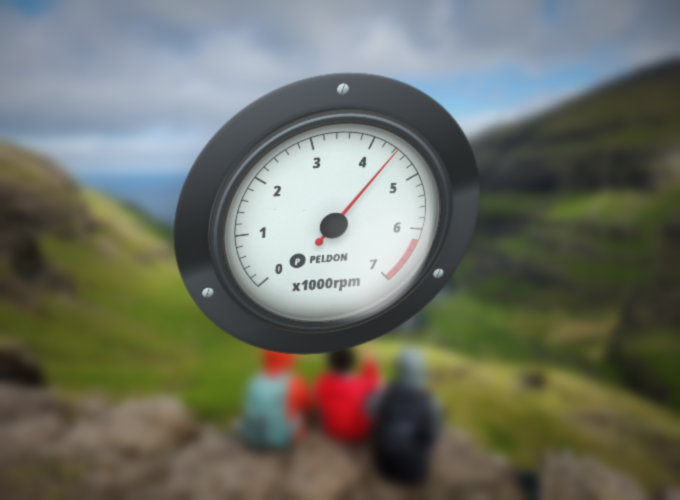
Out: value=4400 unit=rpm
